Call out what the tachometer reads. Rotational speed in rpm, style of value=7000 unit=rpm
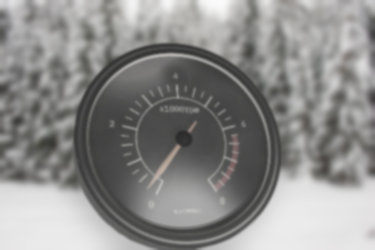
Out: value=250 unit=rpm
